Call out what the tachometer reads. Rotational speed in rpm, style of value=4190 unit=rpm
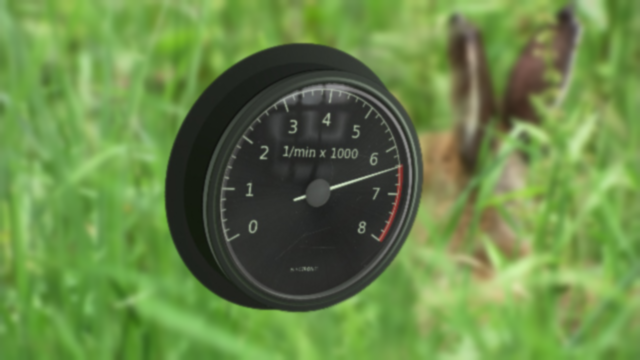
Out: value=6400 unit=rpm
